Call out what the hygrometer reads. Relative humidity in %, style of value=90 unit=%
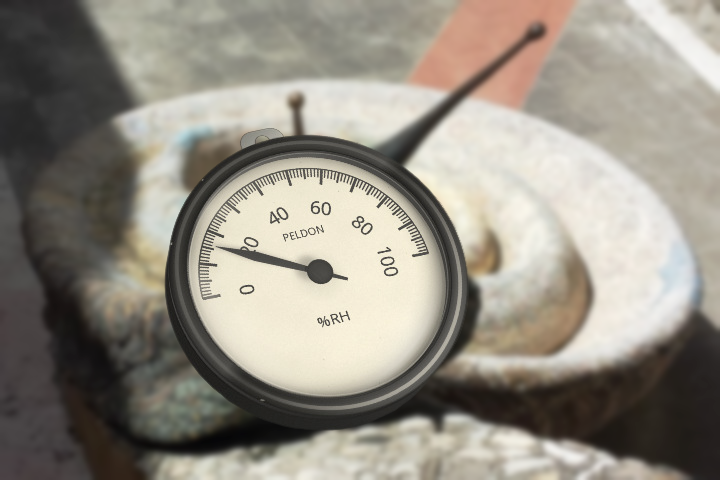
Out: value=15 unit=%
